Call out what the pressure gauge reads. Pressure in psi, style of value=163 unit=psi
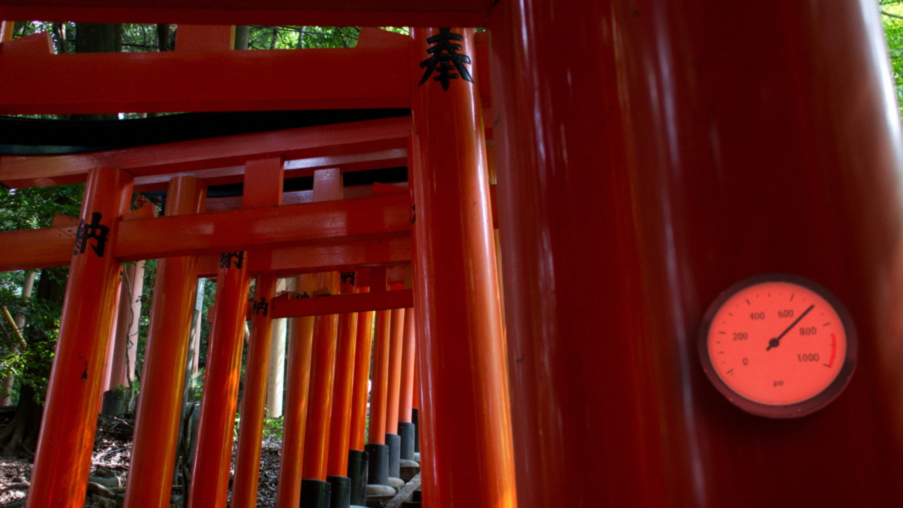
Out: value=700 unit=psi
